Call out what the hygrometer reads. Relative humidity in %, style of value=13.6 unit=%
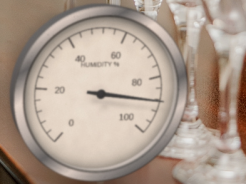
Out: value=88 unit=%
